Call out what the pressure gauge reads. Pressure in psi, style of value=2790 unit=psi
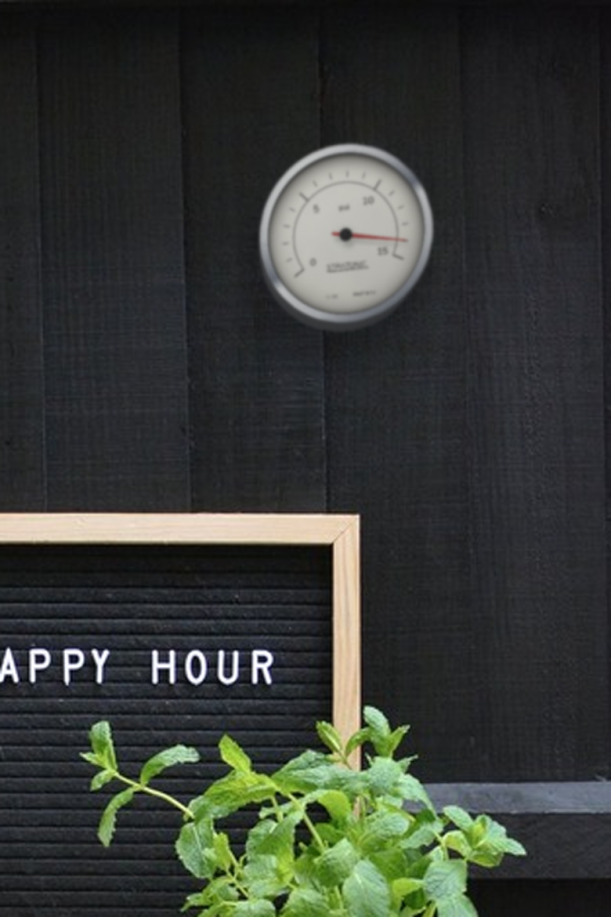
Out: value=14 unit=psi
